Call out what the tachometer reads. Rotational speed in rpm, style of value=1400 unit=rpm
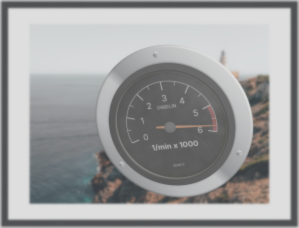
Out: value=5750 unit=rpm
